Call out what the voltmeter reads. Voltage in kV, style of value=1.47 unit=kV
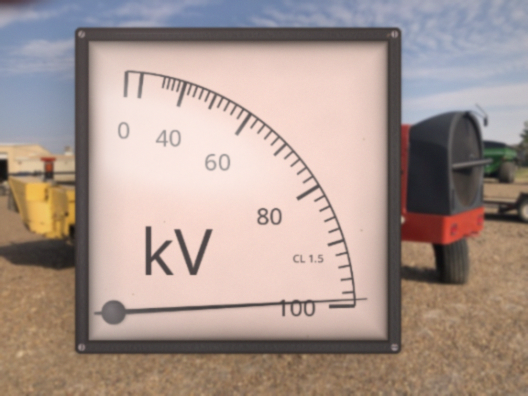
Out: value=99 unit=kV
